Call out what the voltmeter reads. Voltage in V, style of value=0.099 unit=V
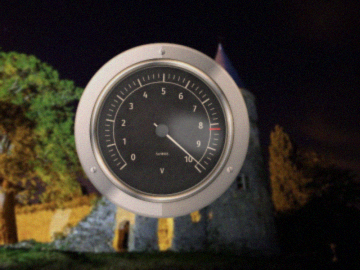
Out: value=9.8 unit=V
